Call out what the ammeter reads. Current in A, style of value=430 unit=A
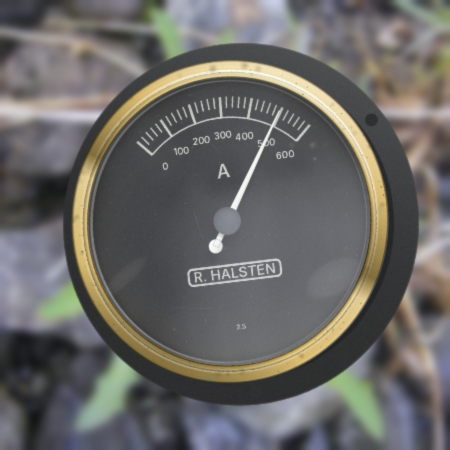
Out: value=500 unit=A
